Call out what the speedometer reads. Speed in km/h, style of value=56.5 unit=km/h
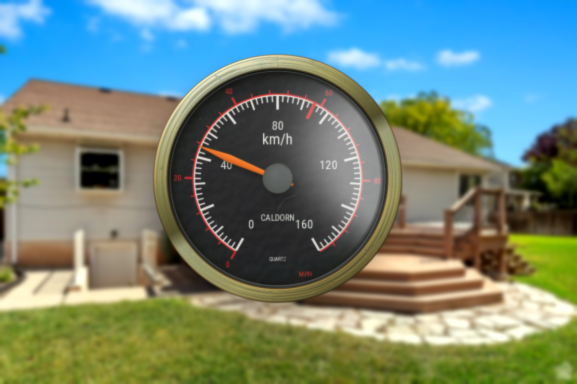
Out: value=44 unit=km/h
